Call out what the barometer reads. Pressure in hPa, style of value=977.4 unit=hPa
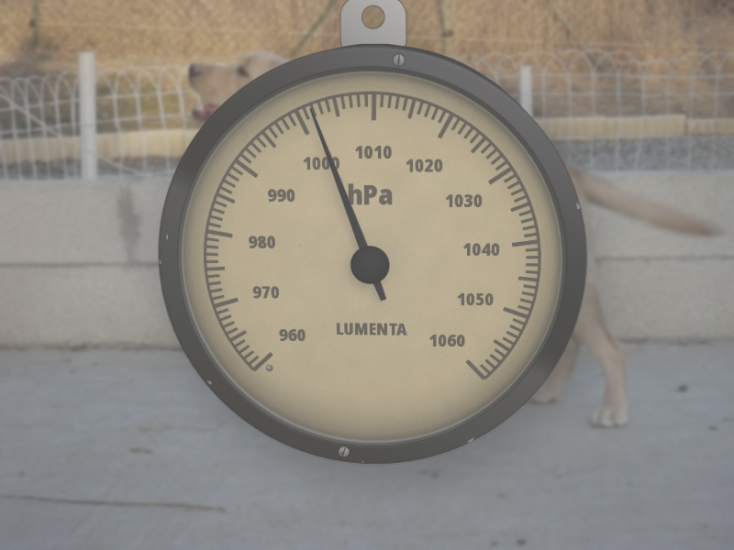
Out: value=1002 unit=hPa
